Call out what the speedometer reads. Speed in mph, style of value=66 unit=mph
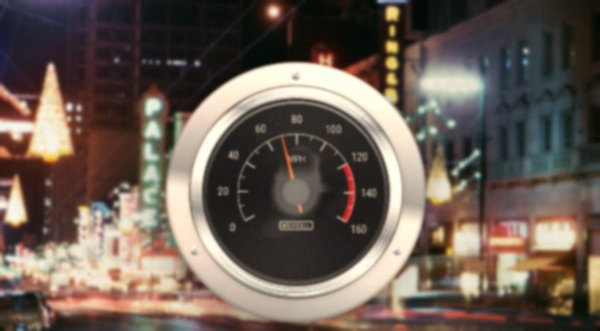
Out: value=70 unit=mph
